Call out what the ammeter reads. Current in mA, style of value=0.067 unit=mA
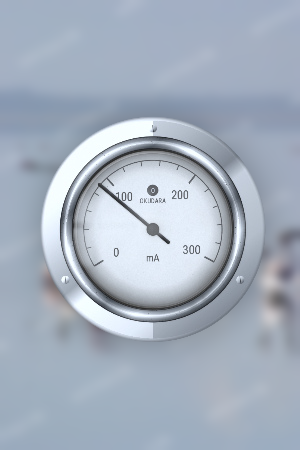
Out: value=90 unit=mA
